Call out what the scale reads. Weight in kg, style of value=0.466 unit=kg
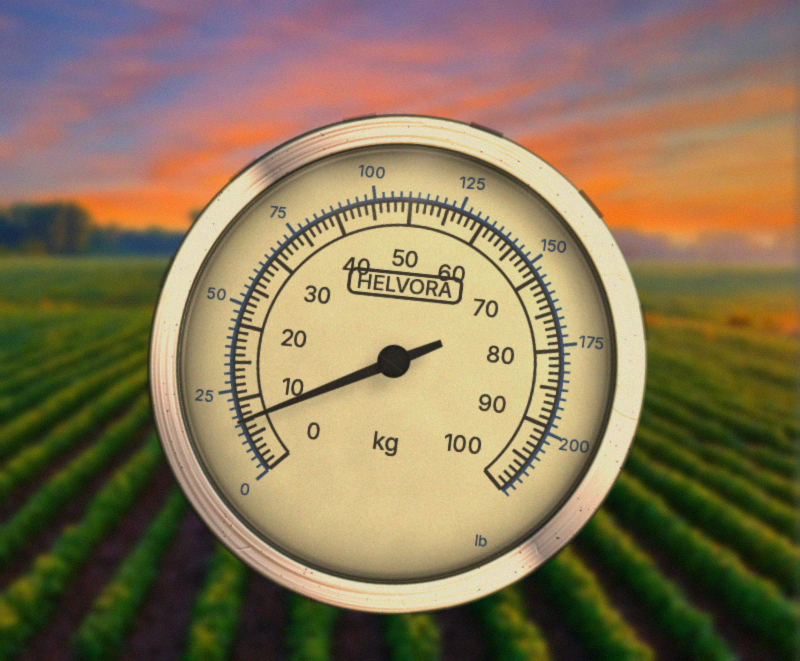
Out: value=7 unit=kg
